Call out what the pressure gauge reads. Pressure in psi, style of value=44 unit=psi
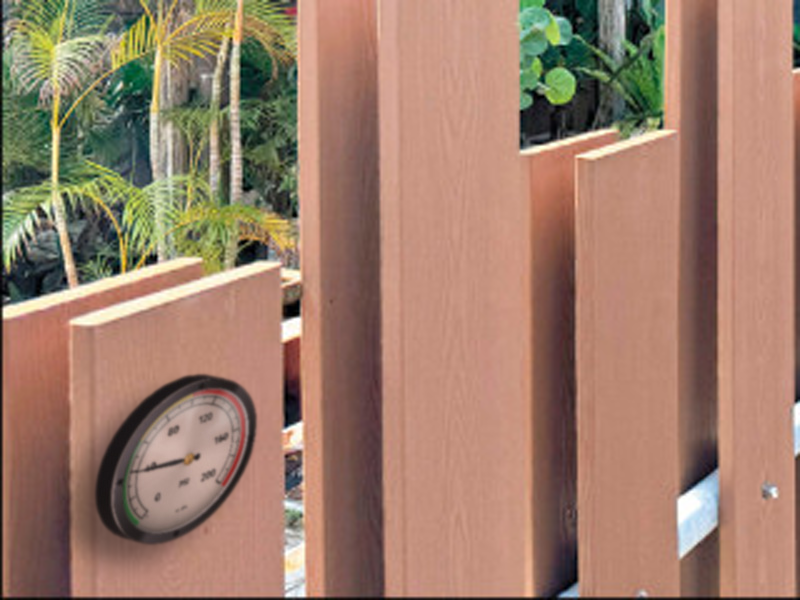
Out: value=40 unit=psi
